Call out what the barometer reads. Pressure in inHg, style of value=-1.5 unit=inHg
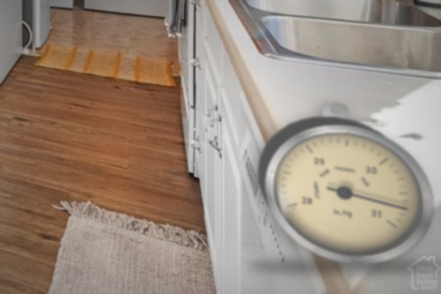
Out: value=30.7 unit=inHg
